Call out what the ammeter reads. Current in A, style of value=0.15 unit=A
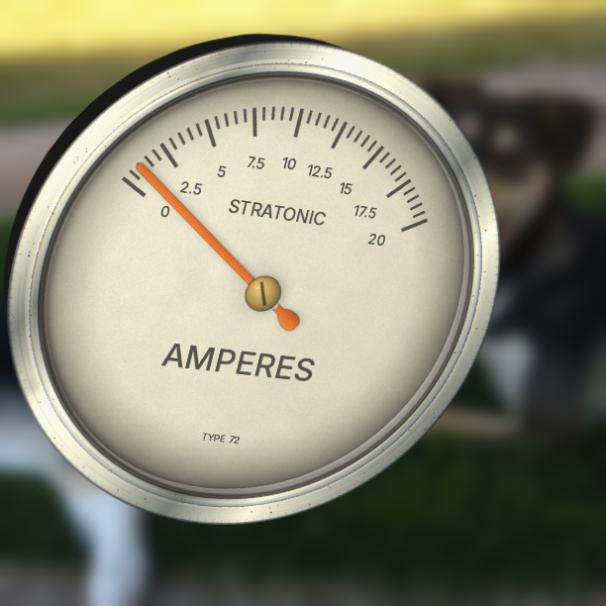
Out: value=1 unit=A
